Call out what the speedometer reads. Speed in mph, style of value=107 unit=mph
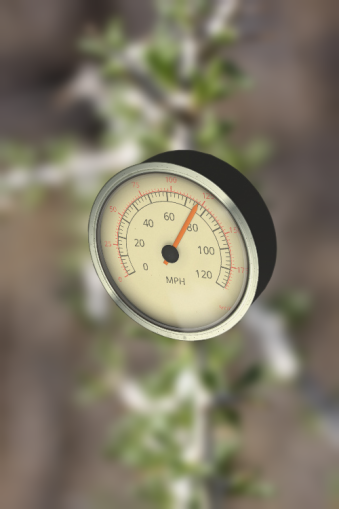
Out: value=76 unit=mph
